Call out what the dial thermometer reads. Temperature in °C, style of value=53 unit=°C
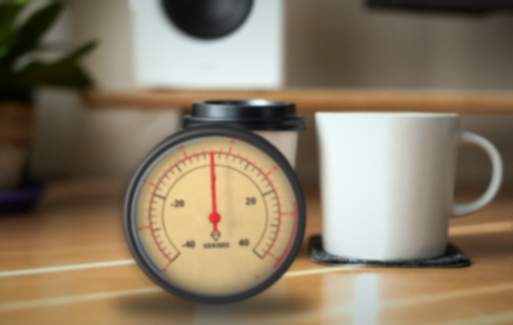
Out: value=0 unit=°C
